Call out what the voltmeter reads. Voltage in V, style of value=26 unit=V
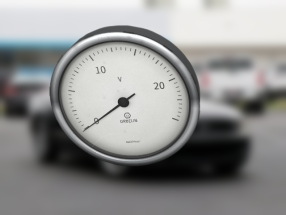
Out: value=0 unit=V
